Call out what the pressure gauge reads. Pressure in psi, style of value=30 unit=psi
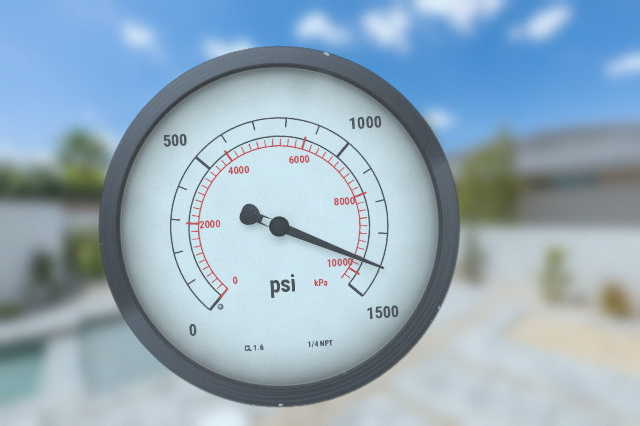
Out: value=1400 unit=psi
